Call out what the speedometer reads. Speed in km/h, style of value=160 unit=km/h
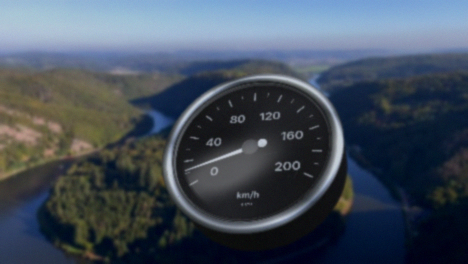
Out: value=10 unit=km/h
